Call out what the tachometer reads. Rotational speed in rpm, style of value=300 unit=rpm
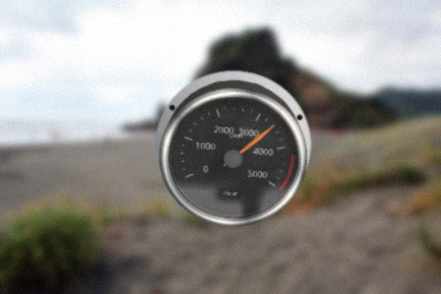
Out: value=3400 unit=rpm
